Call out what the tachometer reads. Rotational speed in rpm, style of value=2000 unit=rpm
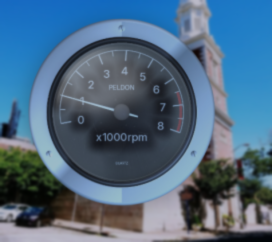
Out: value=1000 unit=rpm
